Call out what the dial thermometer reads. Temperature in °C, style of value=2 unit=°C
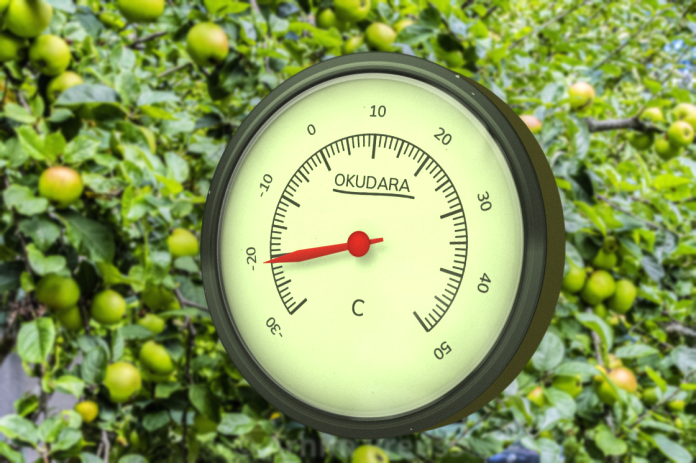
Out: value=-21 unit=°C
